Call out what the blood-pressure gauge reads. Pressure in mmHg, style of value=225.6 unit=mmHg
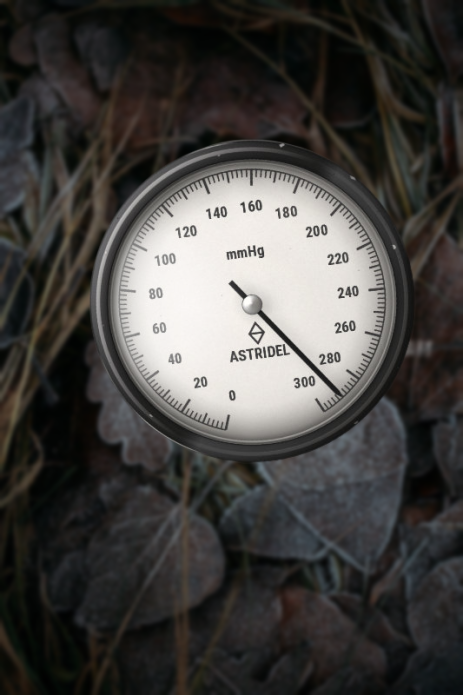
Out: value=290 unit=mmHg
